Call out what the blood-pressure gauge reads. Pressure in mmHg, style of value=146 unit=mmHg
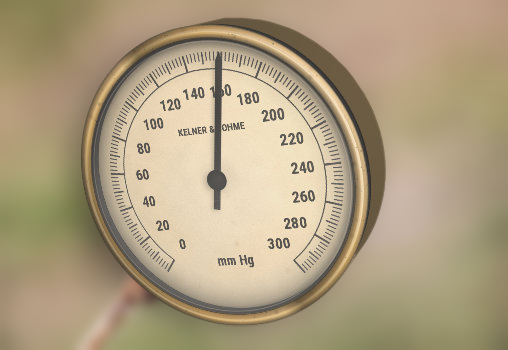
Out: value=160 unit=mmHg
